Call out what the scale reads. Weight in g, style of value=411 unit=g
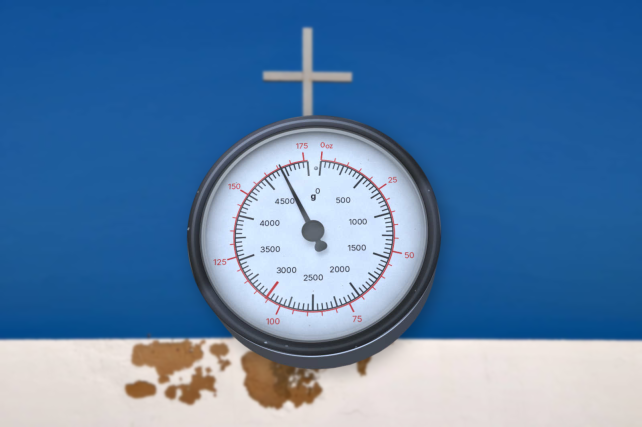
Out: value=4700 unit=g
